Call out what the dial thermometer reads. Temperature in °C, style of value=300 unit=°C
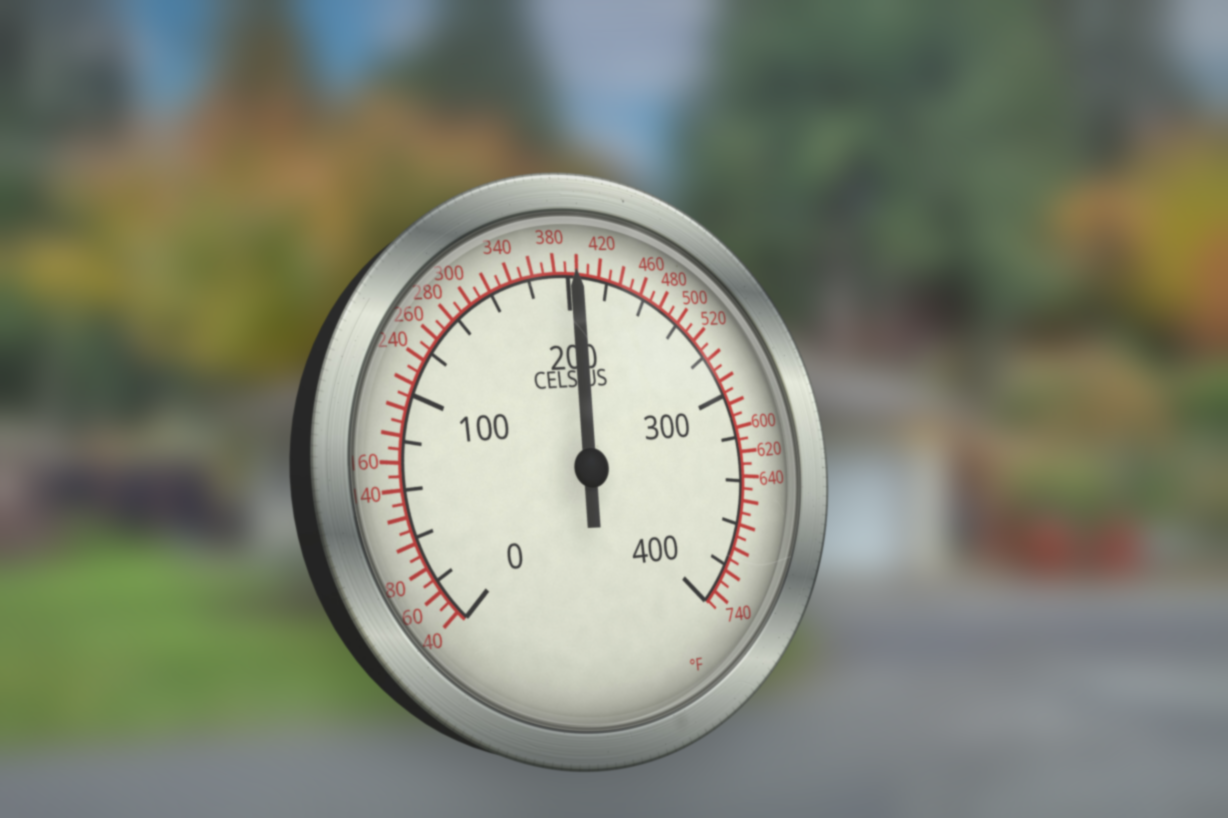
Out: value=200 unit=°C
